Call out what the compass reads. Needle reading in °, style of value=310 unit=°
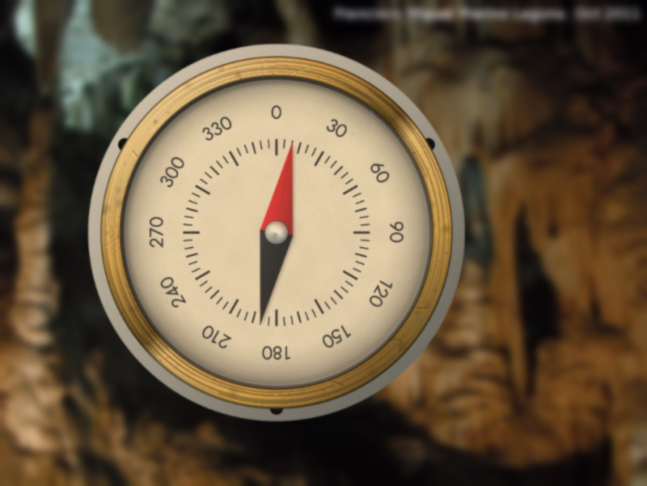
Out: value=10 unit=°
